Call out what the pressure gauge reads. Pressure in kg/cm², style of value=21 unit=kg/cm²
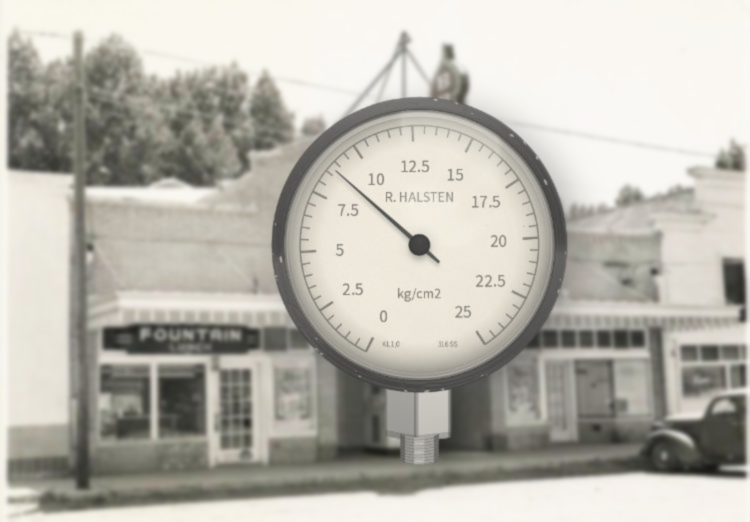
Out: value=8.75 unit=kg/cm²
